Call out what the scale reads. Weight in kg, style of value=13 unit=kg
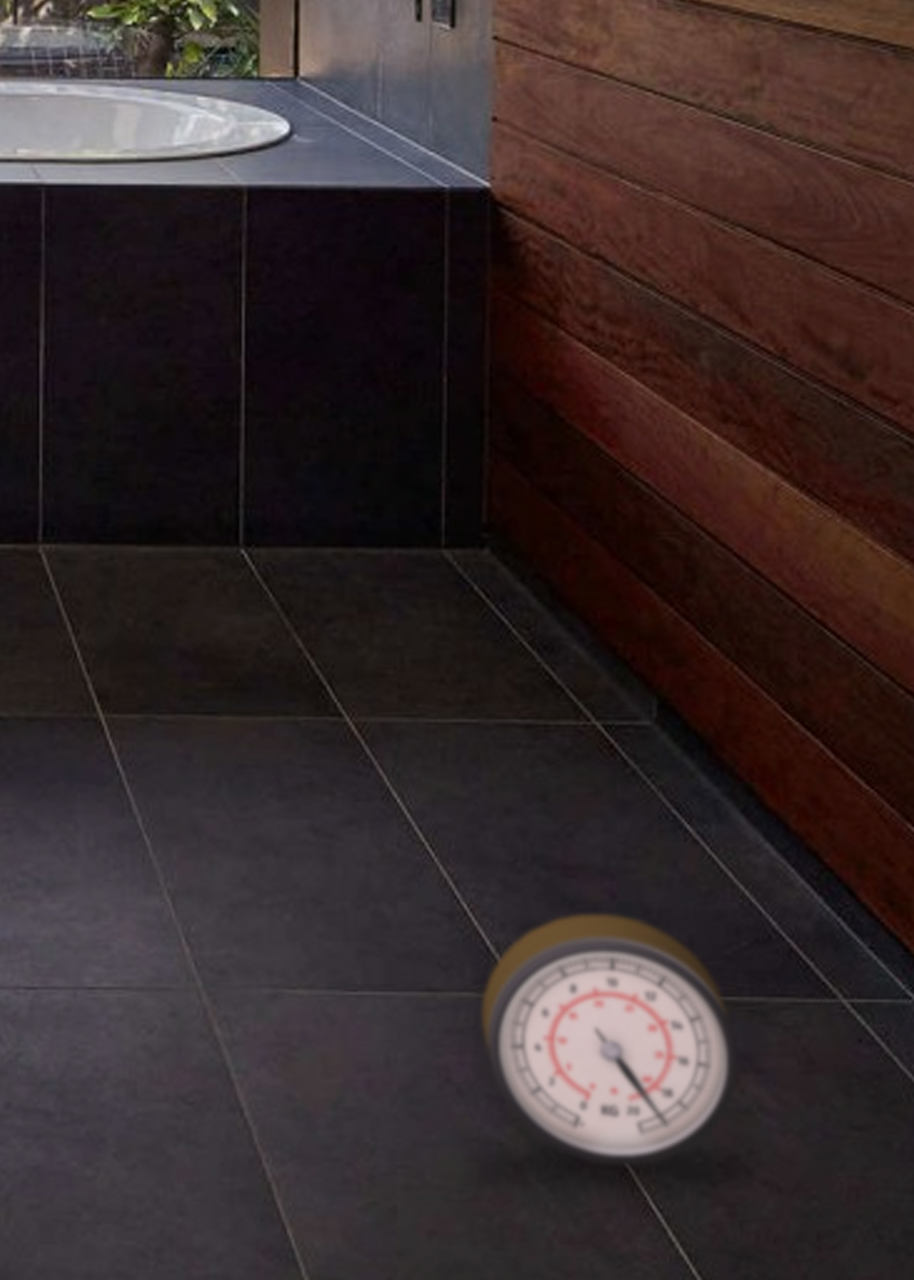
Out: value=19 unit=kg
